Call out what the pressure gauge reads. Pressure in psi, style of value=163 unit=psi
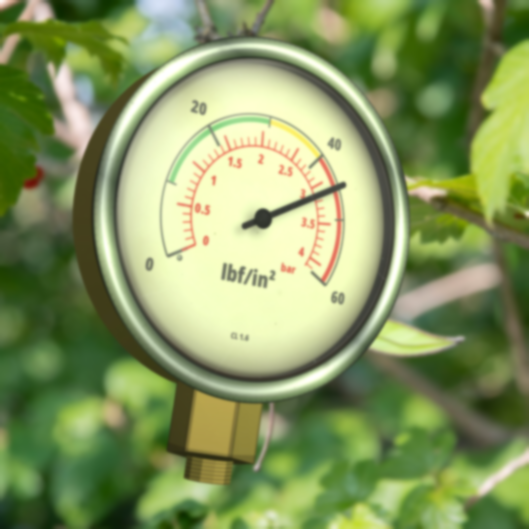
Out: value=45 unit=psi
